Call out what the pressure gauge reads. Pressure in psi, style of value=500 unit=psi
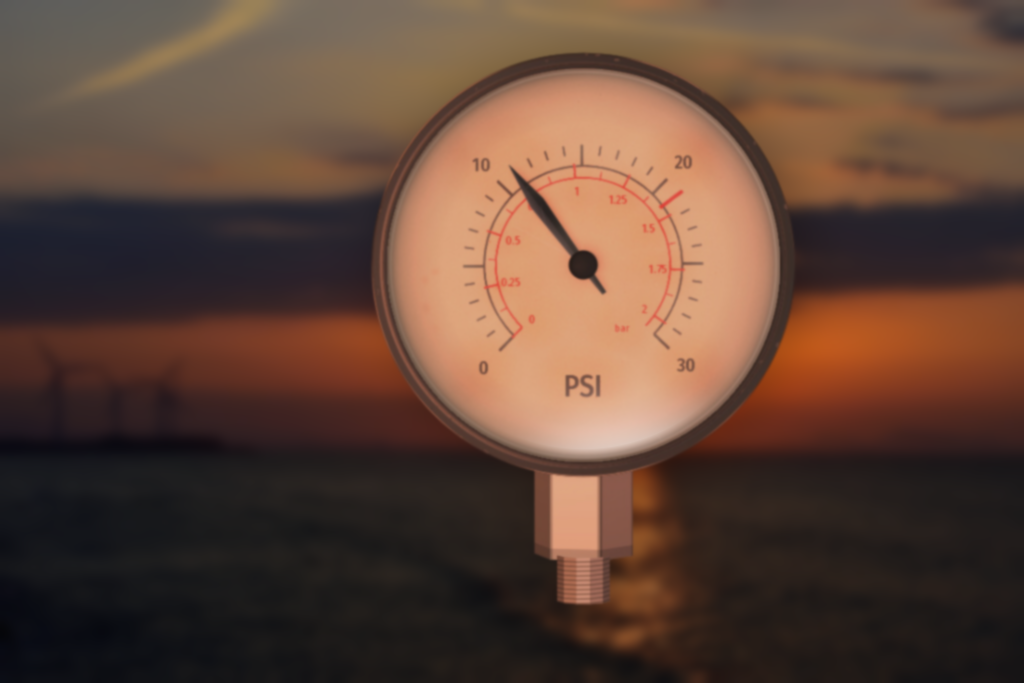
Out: value=11 unit=psi
